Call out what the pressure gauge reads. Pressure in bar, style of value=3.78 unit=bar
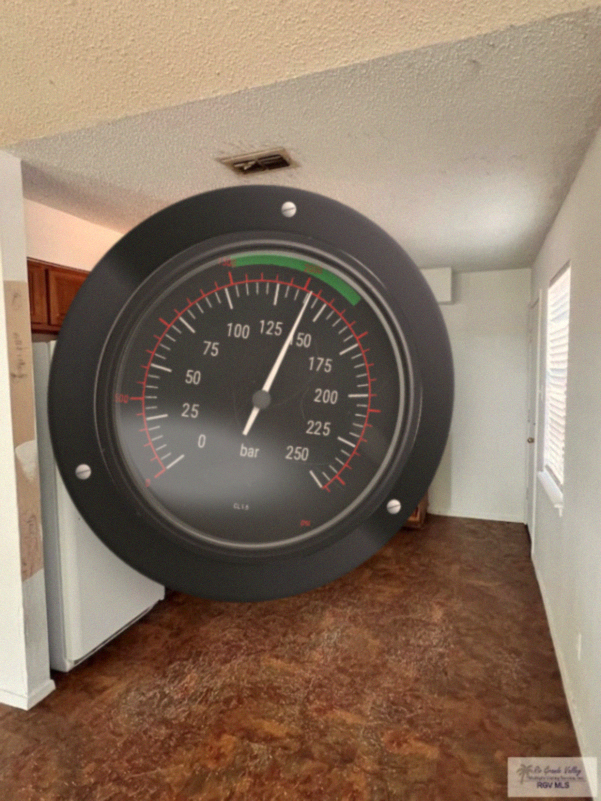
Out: value=140 unit=bar
